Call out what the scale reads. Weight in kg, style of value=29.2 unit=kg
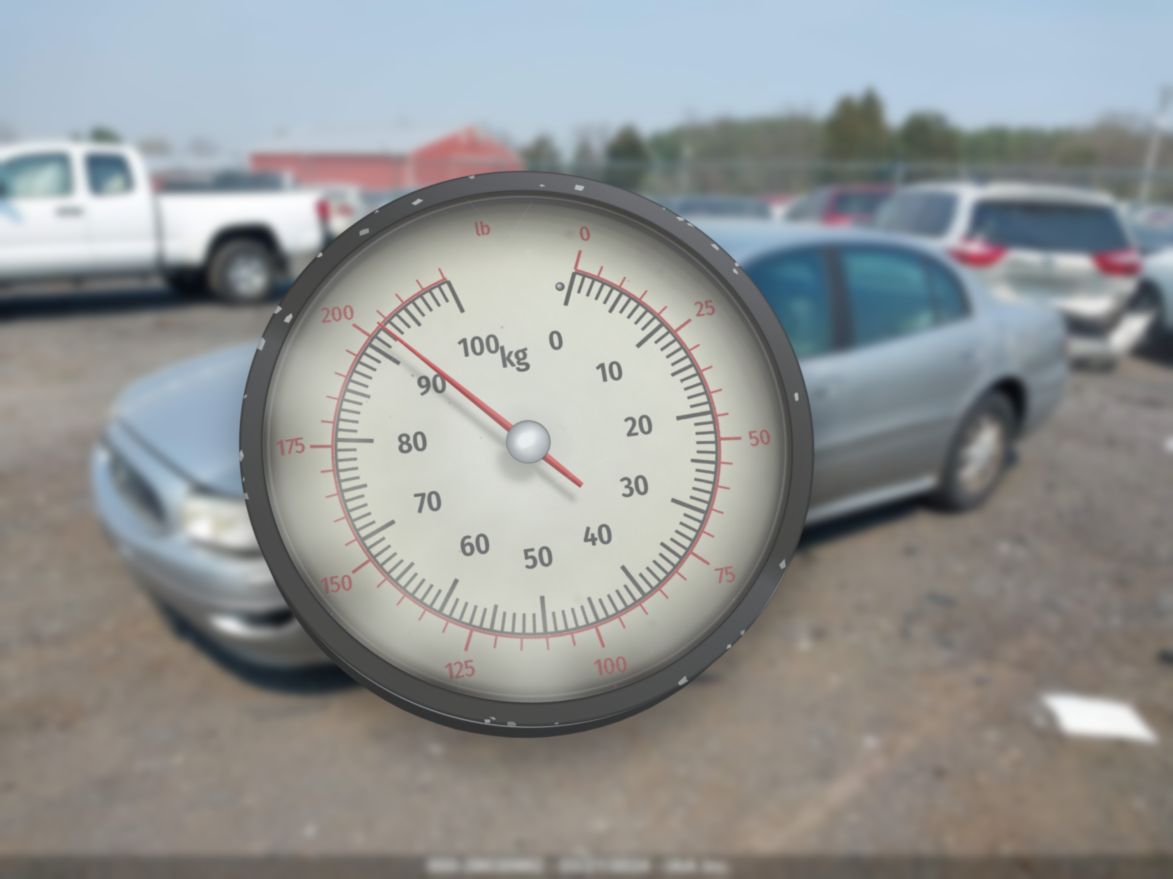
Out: value=92 unit=kg
